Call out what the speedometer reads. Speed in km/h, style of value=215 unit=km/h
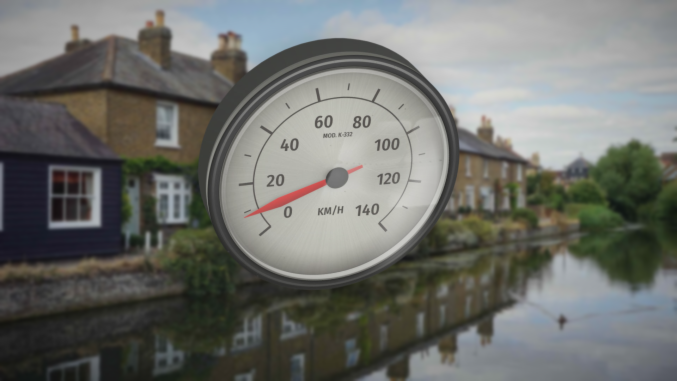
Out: value=10 unit=km/h
